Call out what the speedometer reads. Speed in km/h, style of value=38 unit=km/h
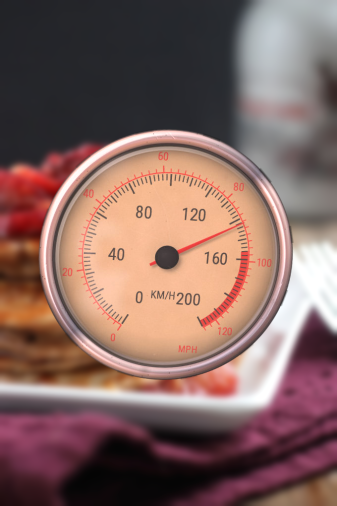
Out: value=142 unit=km/h
